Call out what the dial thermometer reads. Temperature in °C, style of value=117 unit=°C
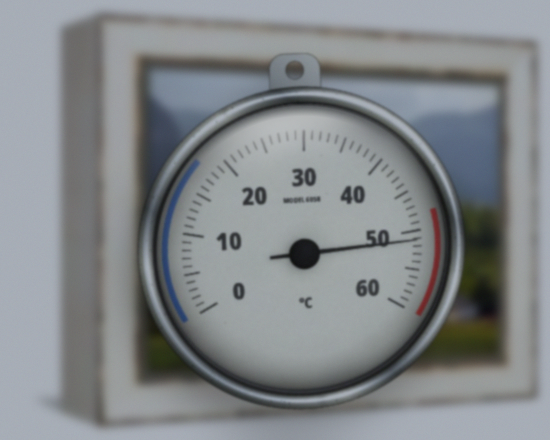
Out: value=51 unit=°C
